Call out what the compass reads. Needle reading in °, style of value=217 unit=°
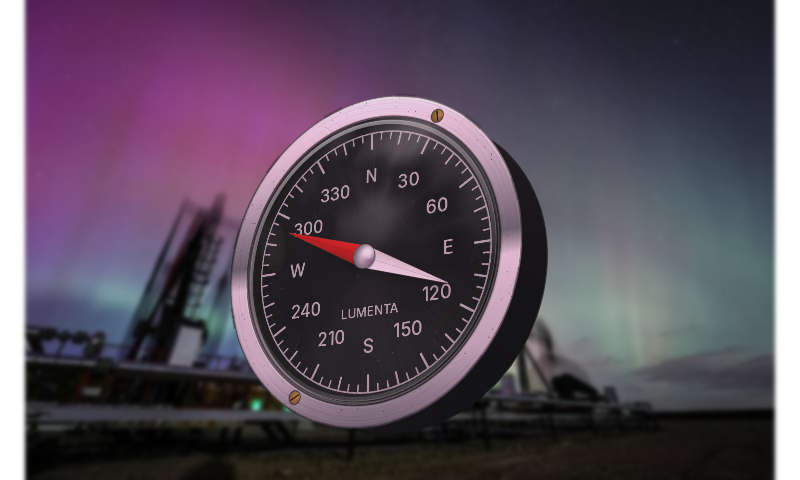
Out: value=292.5 unit=°
